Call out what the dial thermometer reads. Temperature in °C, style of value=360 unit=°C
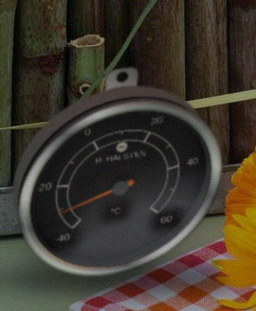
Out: value=-30 unit=°C
